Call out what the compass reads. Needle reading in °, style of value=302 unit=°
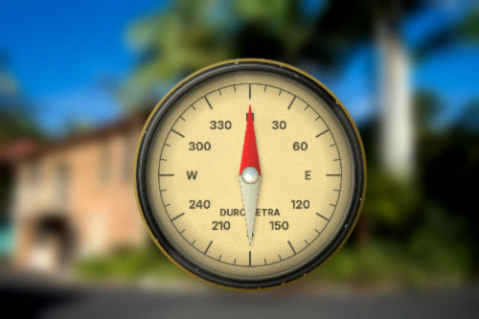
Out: value=0 unit=°
